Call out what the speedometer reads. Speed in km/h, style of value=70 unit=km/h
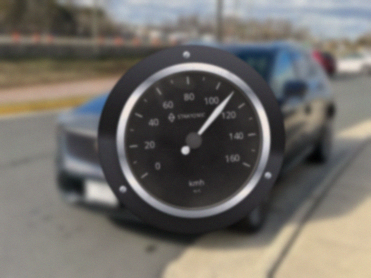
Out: value=110 unit=km/h
